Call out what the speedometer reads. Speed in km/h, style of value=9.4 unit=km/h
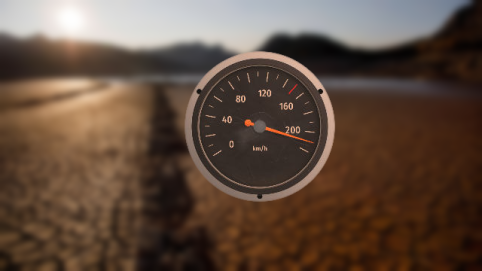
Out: value=210 unit=km/h
